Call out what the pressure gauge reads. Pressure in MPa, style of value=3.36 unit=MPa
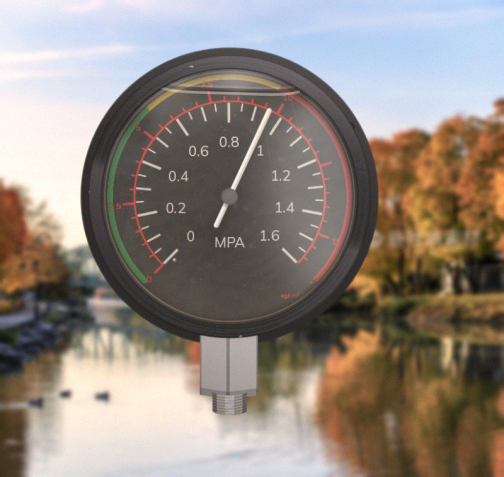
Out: value=0.95 unit=MPa
